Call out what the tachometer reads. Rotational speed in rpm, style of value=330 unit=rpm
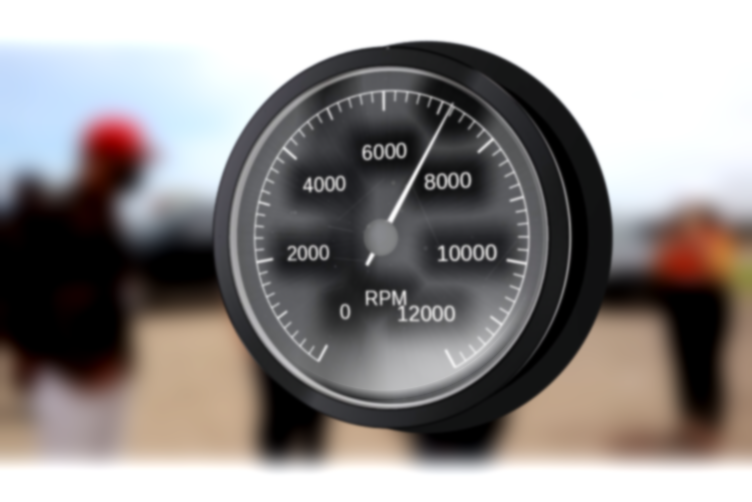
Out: value=7200 unit=rpm
